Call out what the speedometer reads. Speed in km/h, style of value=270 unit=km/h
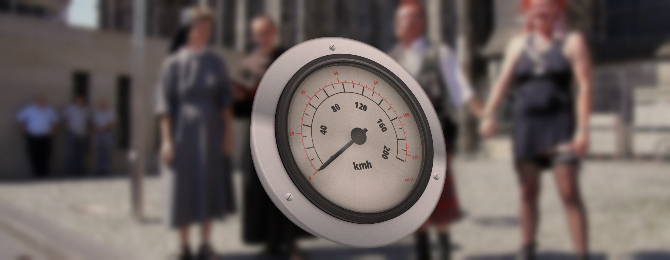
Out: value=0 unit=km/h
